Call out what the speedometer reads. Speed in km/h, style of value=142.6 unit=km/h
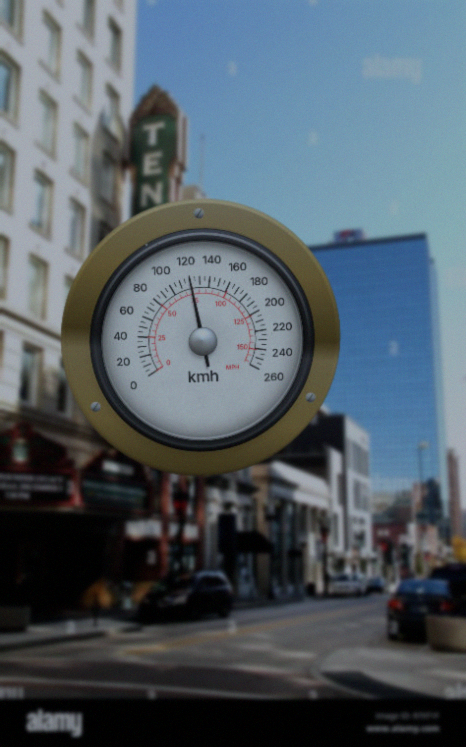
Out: value=120 unit=km/h
